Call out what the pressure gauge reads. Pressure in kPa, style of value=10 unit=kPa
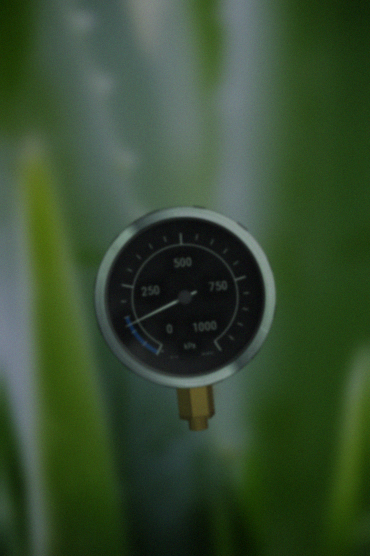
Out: value=125 unit=kPa
